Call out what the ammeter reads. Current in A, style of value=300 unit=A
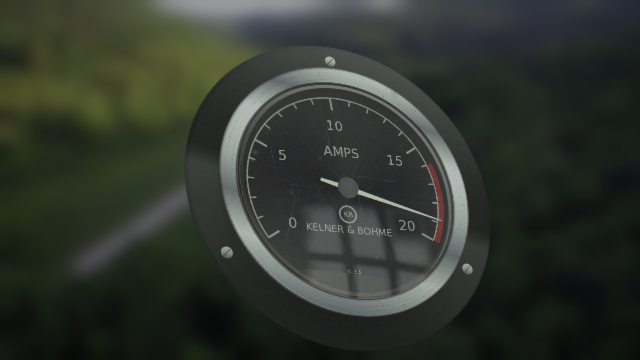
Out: value=19 unit=A
